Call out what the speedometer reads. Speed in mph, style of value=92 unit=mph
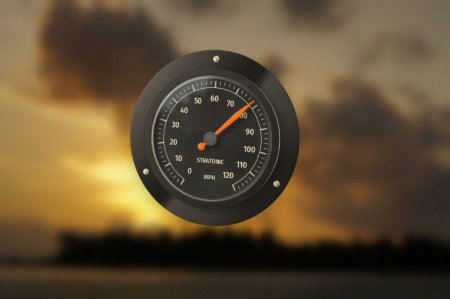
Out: value=78 unit=mph
